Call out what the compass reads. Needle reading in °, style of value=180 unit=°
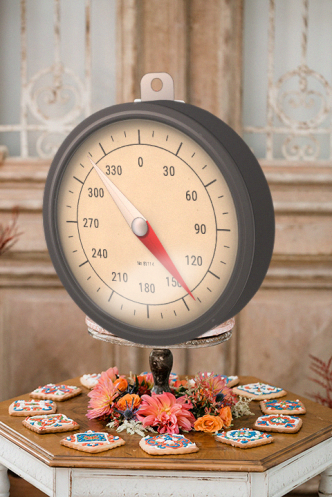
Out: value=140 unit=°
